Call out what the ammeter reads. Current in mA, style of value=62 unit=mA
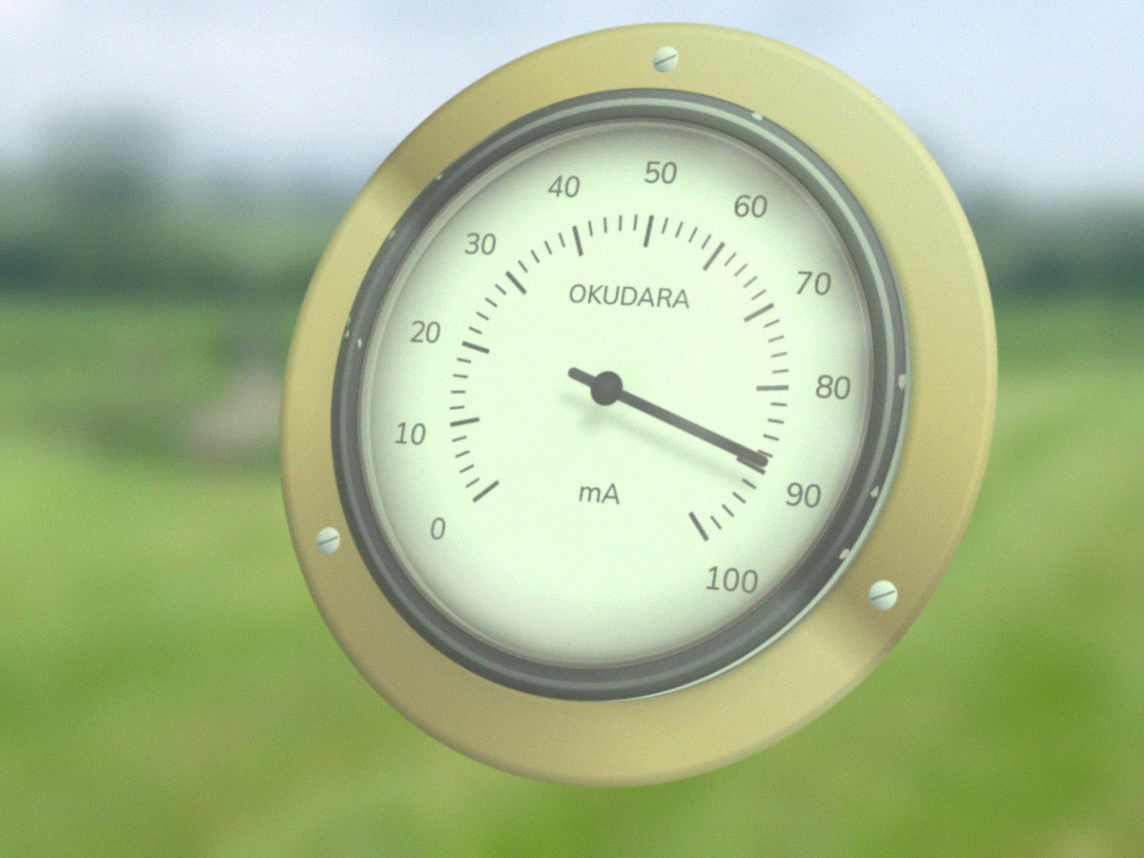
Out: value=89 unit=mA
